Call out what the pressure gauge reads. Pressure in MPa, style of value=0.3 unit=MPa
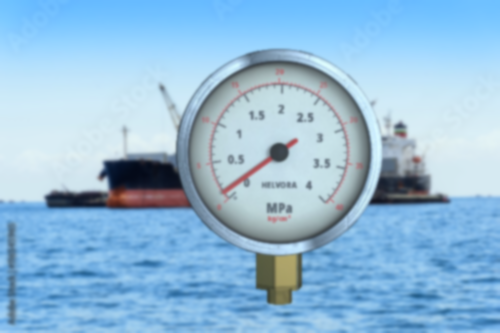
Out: value=0.1 unit=MPa
